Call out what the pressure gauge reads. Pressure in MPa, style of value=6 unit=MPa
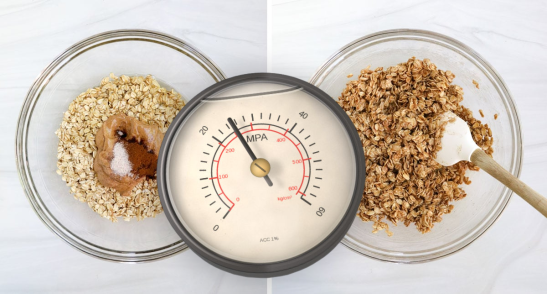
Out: value=25 unit=MPa
